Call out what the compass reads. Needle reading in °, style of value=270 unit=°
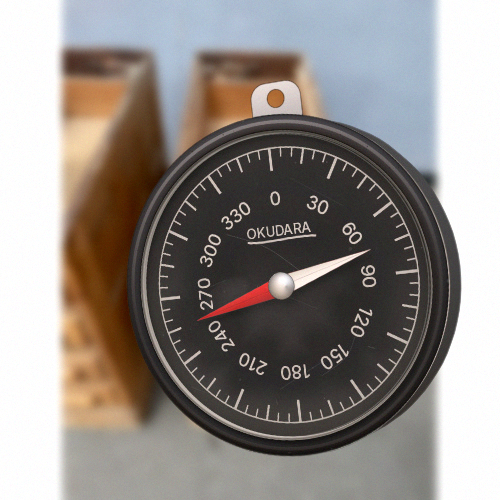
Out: value=255 unit=°
